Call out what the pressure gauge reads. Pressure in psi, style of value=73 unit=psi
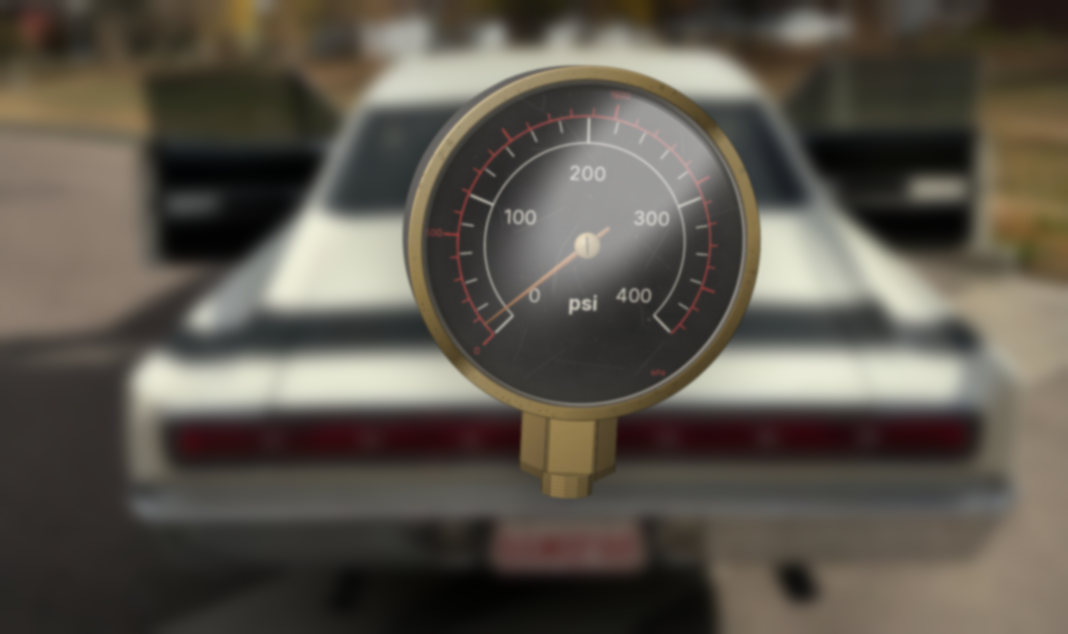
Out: value=10 unit=psi
